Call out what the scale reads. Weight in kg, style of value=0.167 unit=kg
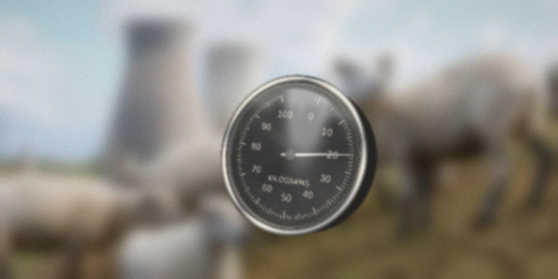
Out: value=20 unit=kg
